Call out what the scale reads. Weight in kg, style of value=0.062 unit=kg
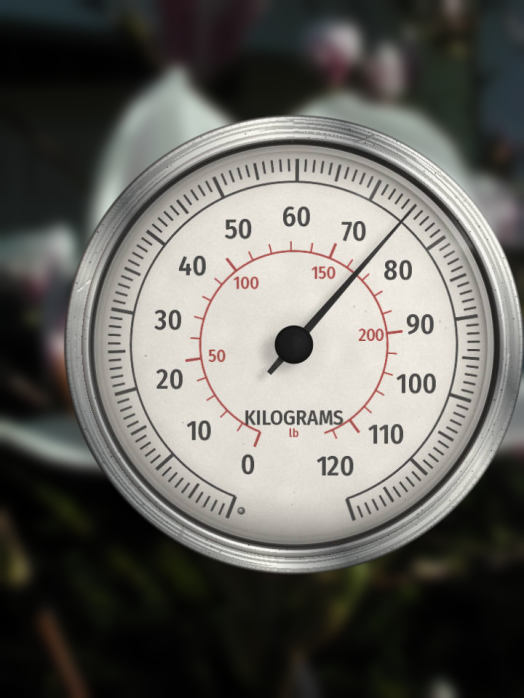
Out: value=75 unit=kg
